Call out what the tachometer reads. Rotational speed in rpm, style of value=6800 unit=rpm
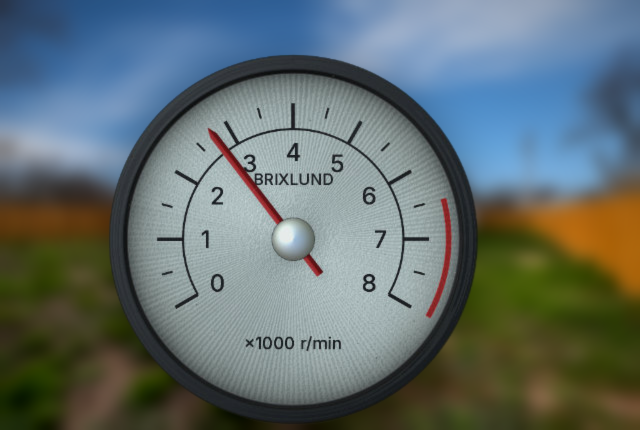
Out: value=2750 unit=rpm
